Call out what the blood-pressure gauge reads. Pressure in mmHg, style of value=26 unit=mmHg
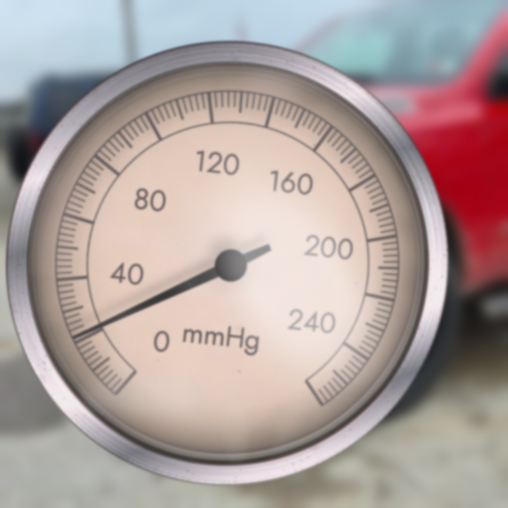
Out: value=22 unit=mmHg
